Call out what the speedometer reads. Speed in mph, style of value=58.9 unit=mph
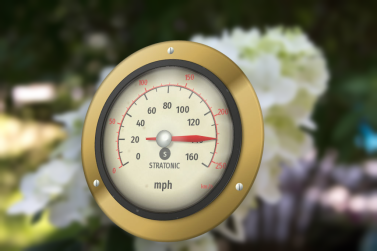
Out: value=140 unit=mph
